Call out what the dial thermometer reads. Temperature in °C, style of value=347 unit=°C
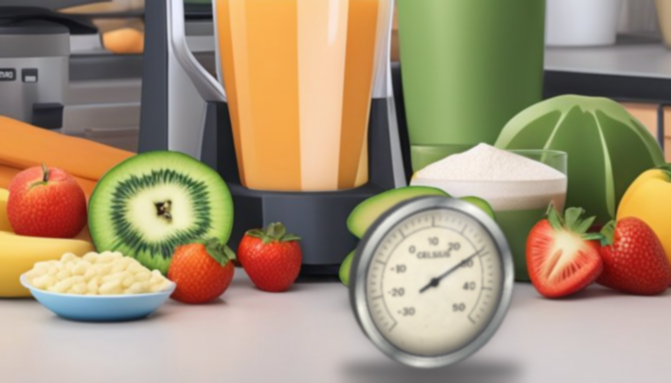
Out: value=28 unit=°C
